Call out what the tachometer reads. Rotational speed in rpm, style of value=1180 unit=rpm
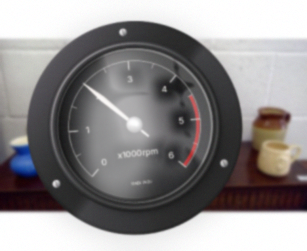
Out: value=2000 unit=rpm
